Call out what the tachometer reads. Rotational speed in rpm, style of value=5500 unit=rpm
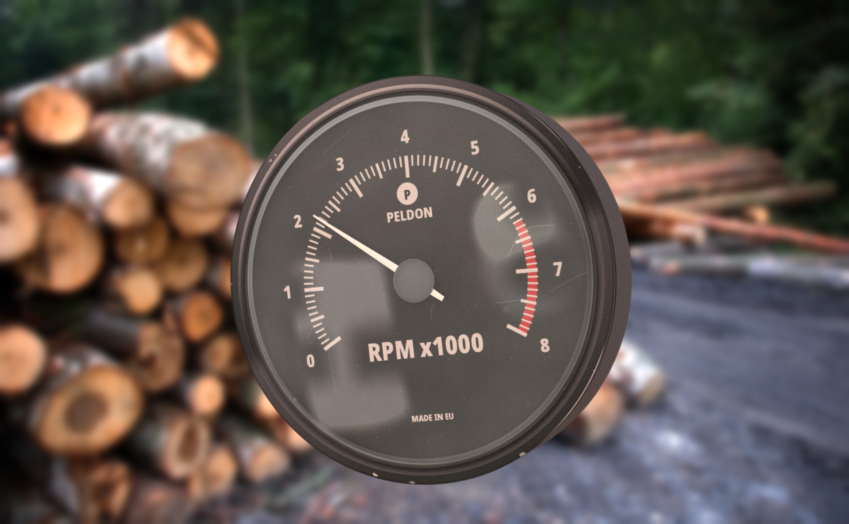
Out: value=2200 unit=rpm
